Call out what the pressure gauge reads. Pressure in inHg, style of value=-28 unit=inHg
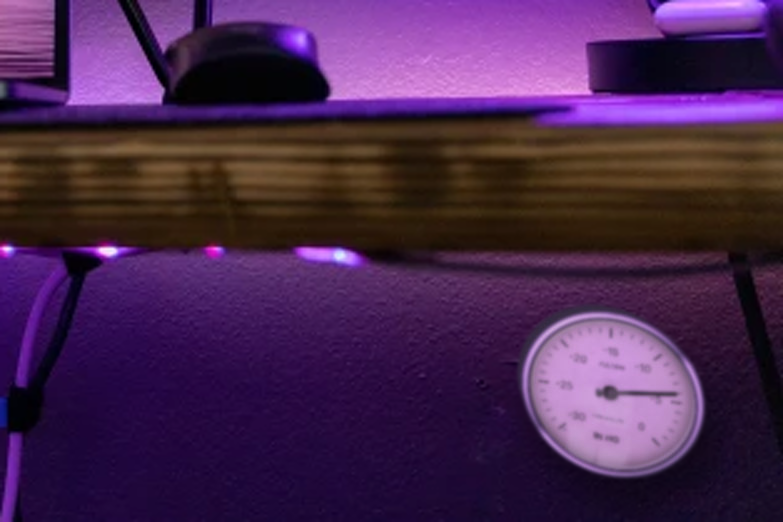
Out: value=-6 unit=inHg
